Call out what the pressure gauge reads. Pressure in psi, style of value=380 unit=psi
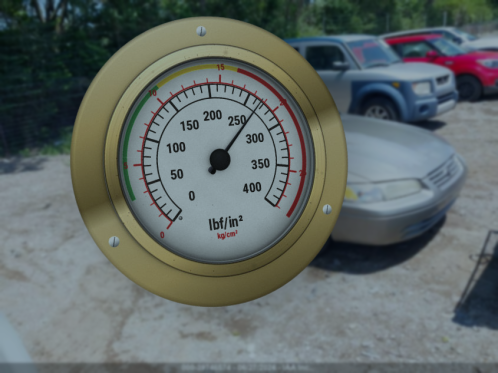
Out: value=265 unit=psi
